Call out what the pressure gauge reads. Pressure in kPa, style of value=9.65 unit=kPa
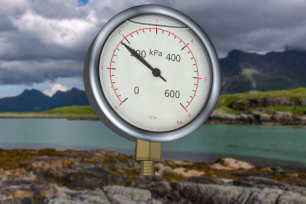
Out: value=180 unit=kPa
